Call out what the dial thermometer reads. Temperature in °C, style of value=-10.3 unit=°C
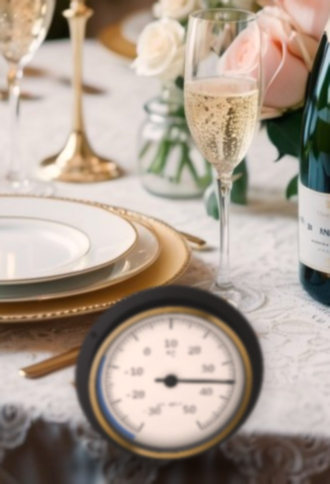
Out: value=35 unit=°C
